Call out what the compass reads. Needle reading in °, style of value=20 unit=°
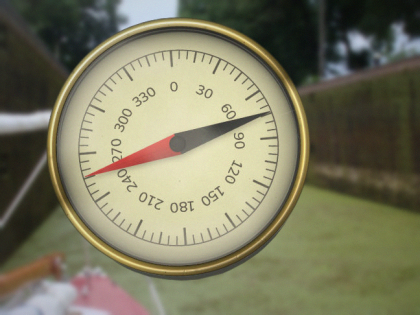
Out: value=255 unit=°
